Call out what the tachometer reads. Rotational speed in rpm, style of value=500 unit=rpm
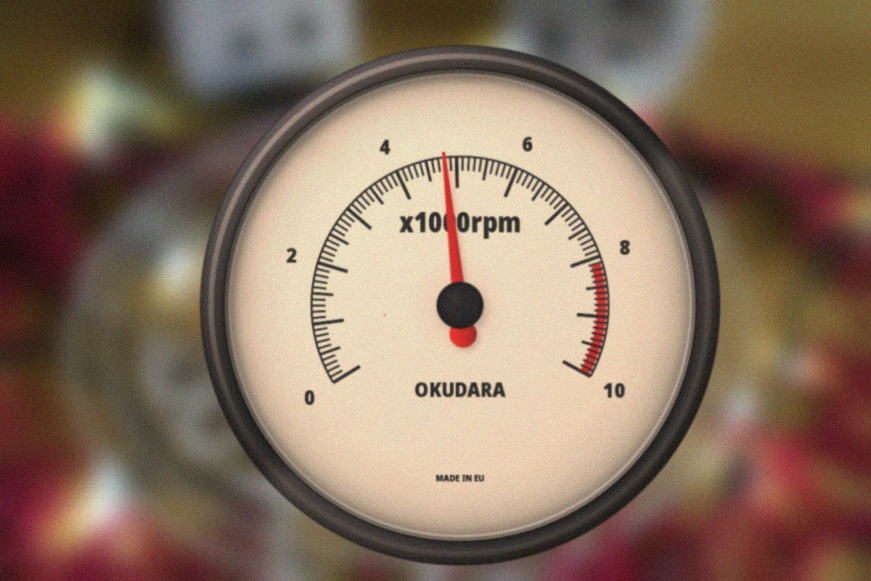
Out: value=4800 unit=rpm
